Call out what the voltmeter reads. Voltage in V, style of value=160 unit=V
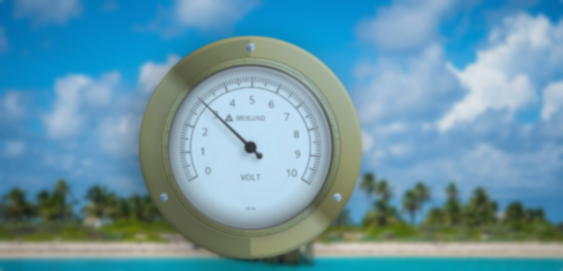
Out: value=3 unit=V
